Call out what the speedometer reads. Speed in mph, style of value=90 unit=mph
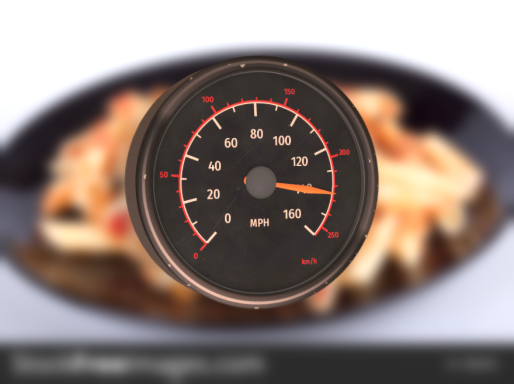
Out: value=140 unit=mph
